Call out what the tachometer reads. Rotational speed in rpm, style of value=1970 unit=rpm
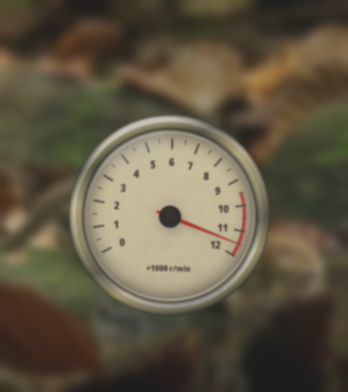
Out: value=11500 unit=rpm
